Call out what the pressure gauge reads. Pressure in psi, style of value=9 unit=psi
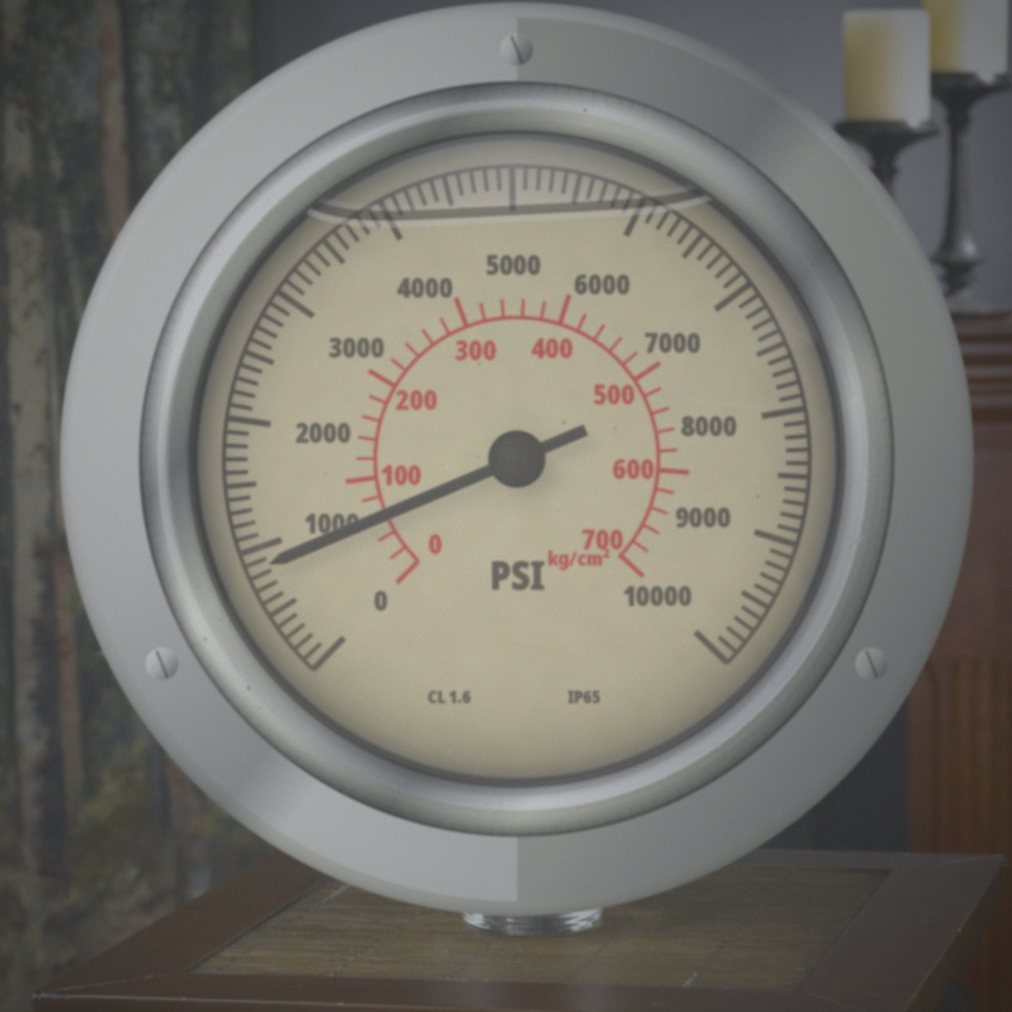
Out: value=850 unit=psi
